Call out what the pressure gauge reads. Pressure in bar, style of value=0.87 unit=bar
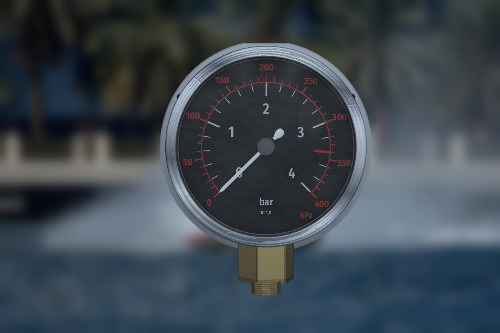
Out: value=0 unit=bar
